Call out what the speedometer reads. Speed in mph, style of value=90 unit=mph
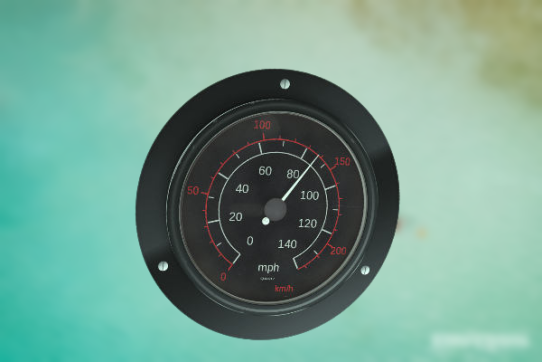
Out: value=85 unit=mph
